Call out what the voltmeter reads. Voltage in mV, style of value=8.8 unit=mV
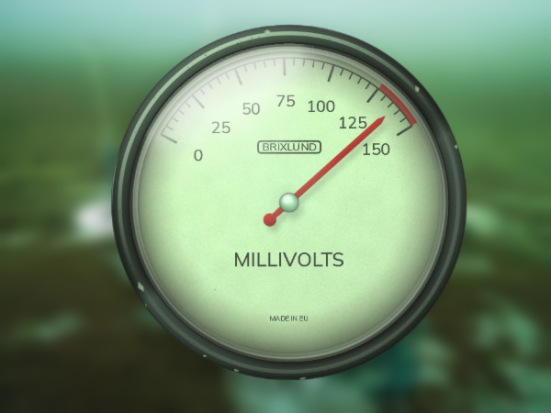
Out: value=137.5 unit=mV
